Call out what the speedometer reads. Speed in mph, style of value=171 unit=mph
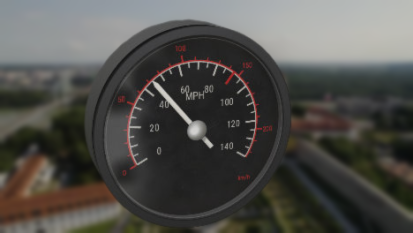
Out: value=45 unit=mph
